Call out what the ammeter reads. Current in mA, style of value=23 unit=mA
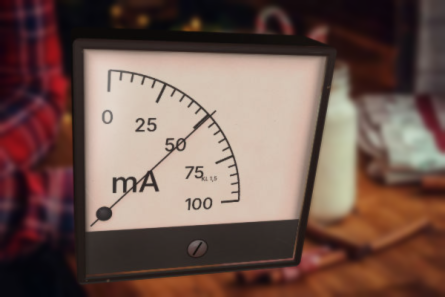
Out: value=50 unit=mA
